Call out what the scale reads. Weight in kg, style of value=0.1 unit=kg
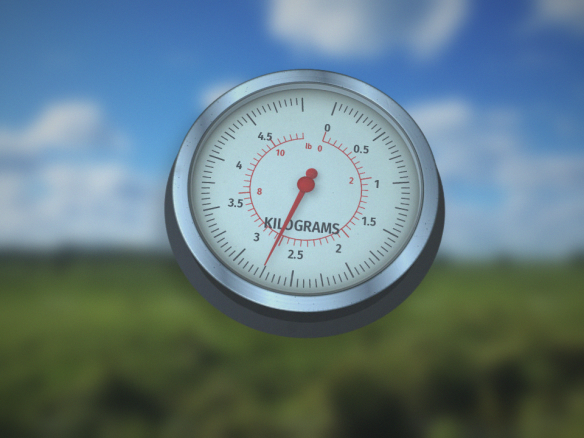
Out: value=2.75 unit=kg
